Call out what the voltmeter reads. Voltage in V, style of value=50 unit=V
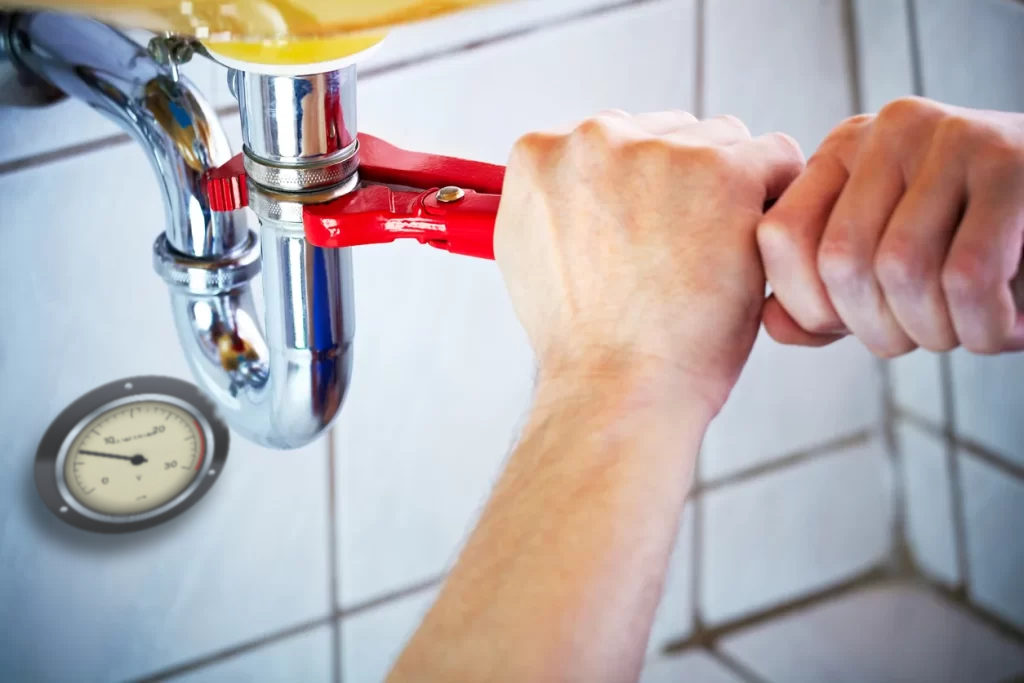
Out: value=7 unit=V
